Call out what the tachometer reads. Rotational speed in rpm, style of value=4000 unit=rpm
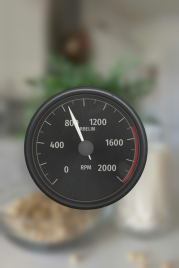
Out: value=850 unit=rpm
